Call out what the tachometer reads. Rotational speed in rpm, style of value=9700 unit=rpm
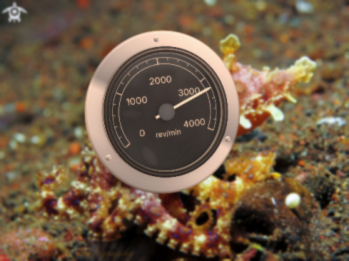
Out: value=3200 unit=rpm
